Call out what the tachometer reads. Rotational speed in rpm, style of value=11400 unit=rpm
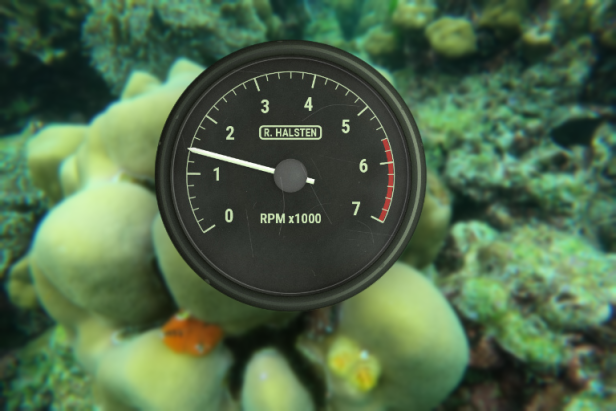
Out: value=1400 unit=rpm
